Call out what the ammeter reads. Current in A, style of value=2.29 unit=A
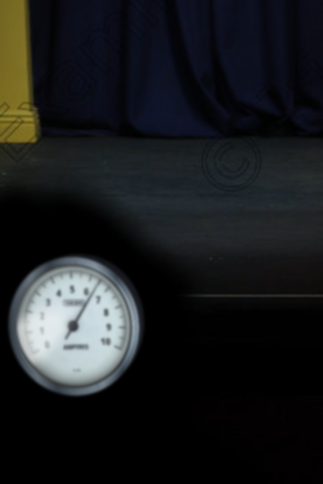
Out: value=6.5 unit=A
